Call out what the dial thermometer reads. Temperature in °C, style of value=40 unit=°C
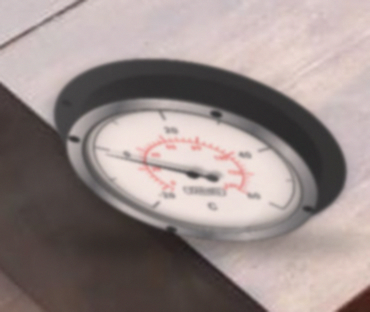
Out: value=0 unit=°C
